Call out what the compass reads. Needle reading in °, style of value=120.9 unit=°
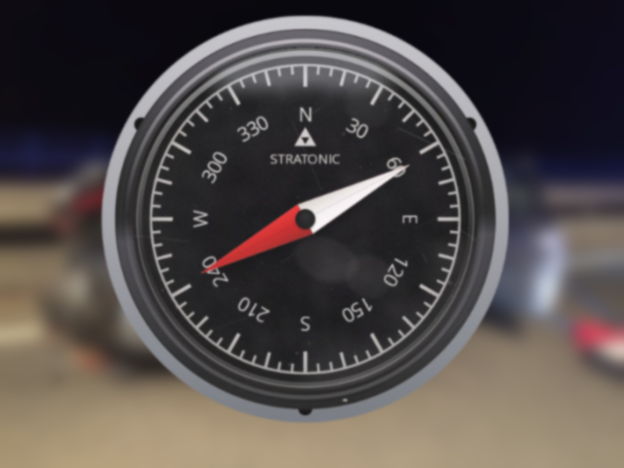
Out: value=242.5 unit=°
